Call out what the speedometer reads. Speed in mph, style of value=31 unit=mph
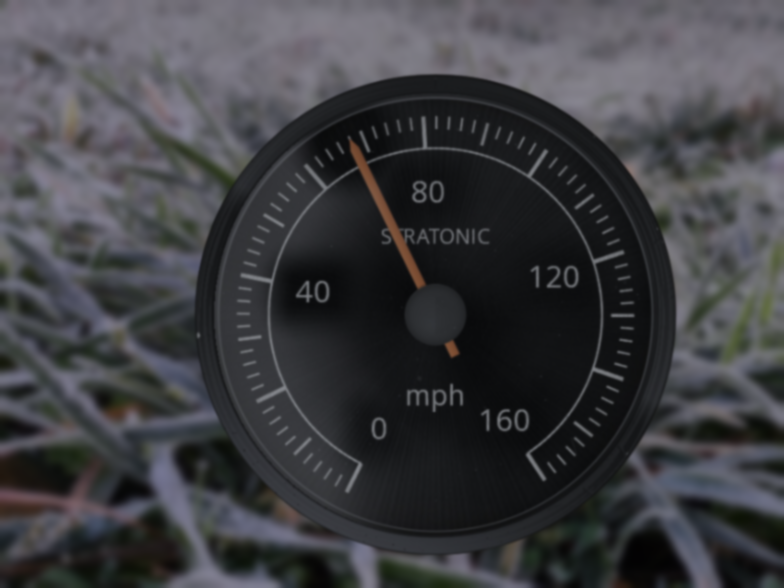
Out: value=68 unit=mph
